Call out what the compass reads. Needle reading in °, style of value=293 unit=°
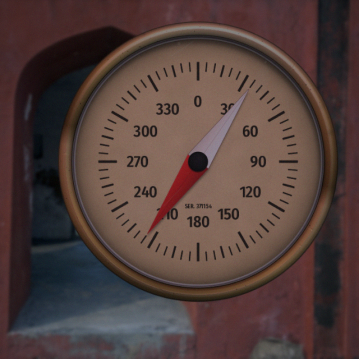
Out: value=215 unit=°
